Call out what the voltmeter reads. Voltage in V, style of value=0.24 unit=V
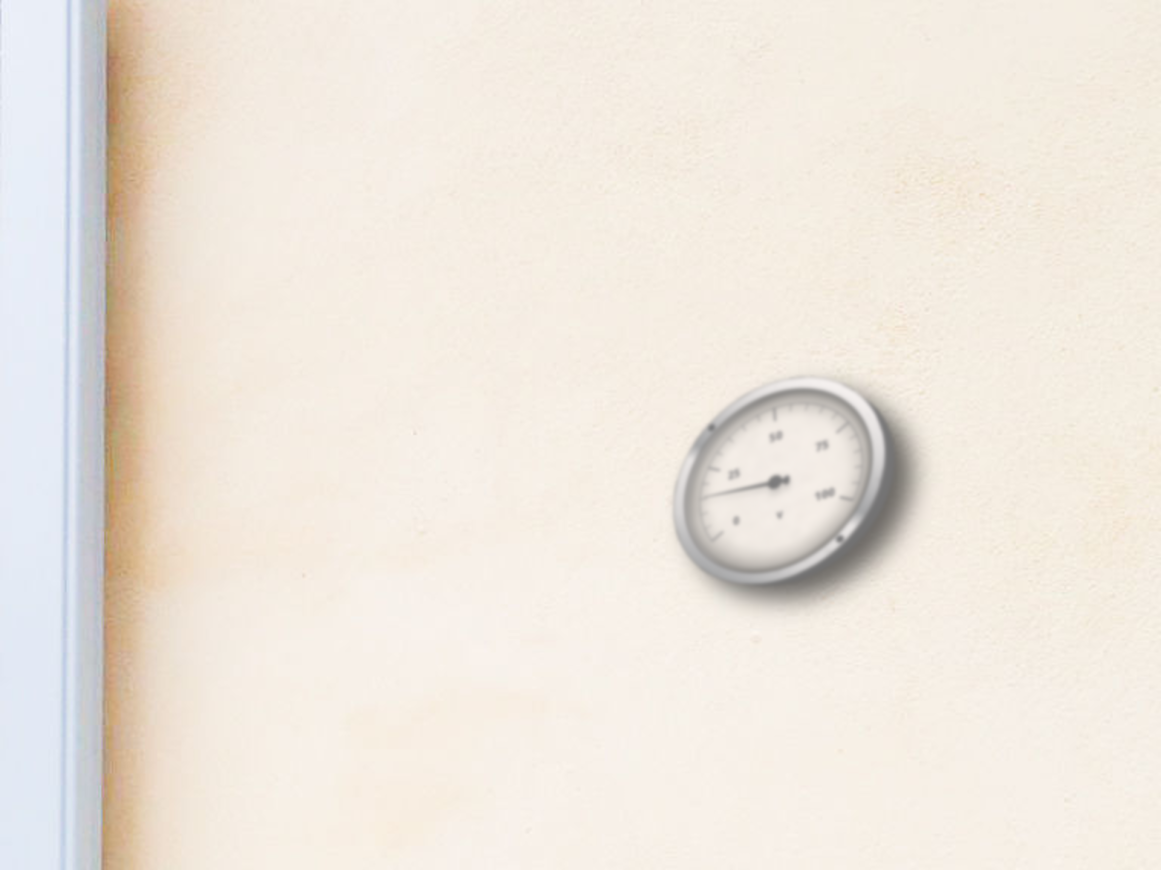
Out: value=15 unit=V
